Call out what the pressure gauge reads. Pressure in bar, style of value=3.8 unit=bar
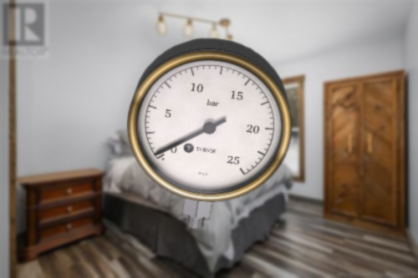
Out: value=0.5 unit=bar
